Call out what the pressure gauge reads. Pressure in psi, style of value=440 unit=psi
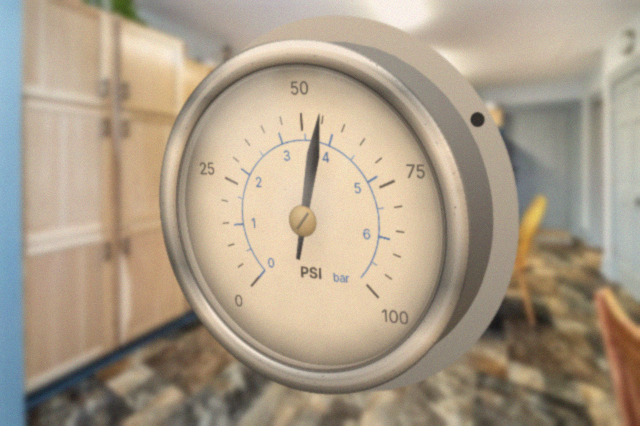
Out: value=55 unit=psi
